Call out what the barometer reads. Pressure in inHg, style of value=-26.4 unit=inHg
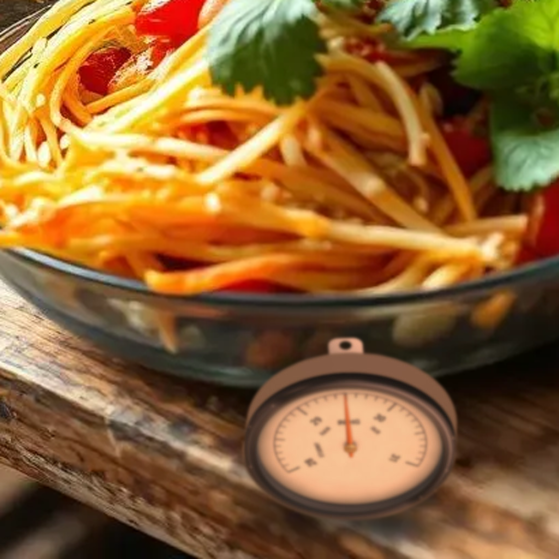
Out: value=29.5 unit=inHg
